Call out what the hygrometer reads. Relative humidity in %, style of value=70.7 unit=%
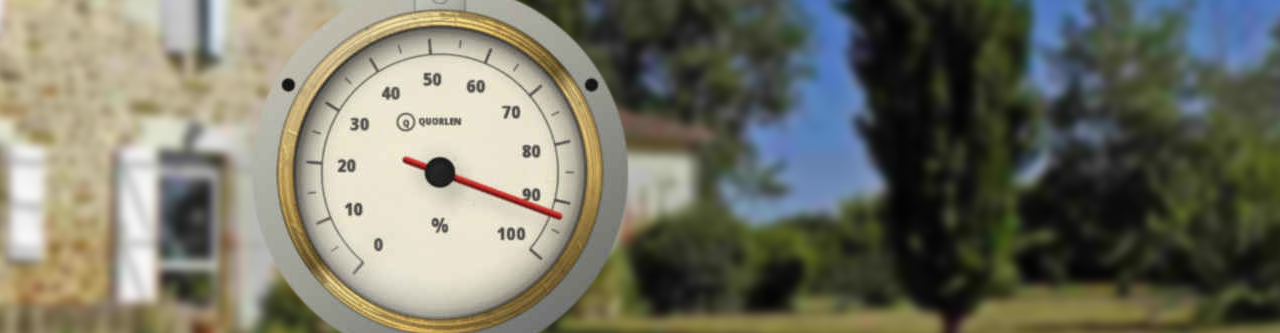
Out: value=92.5 unit=%
